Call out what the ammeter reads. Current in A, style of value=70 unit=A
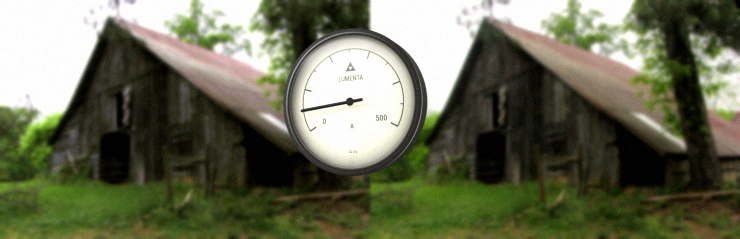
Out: value=50 unit=A
